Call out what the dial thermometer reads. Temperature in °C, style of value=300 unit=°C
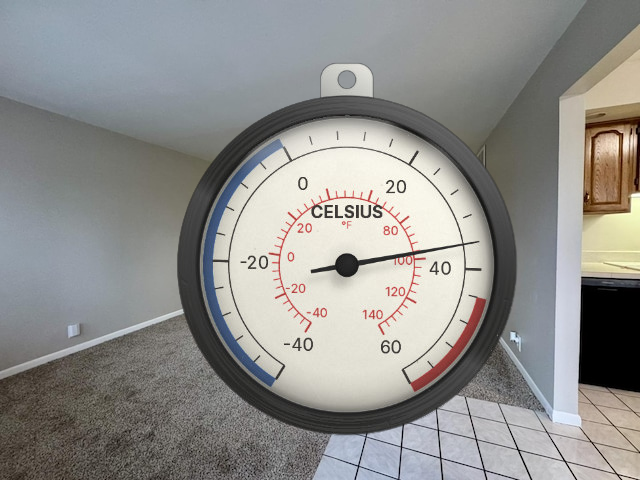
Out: value=36 unit=°C
